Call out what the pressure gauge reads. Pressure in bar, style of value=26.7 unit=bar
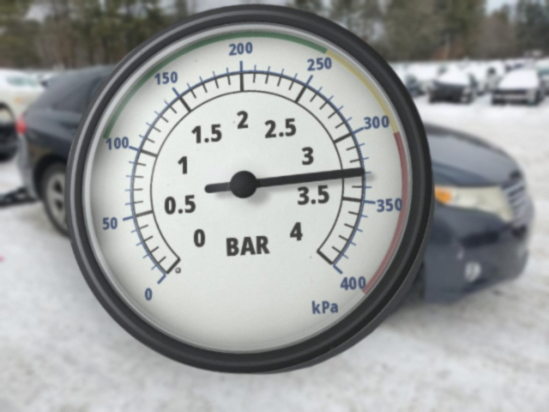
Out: value=3.3 unit=bar
